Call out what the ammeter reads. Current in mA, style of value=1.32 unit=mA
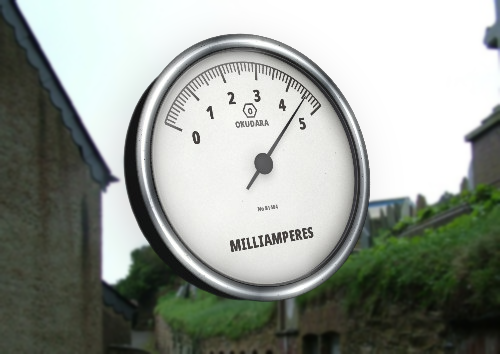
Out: value=4.5 unit=mA
